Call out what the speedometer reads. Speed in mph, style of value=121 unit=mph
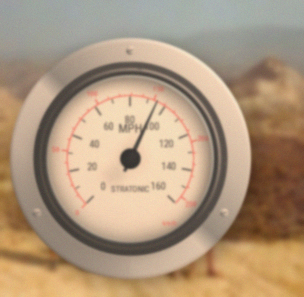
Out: value=95 unit=mph
